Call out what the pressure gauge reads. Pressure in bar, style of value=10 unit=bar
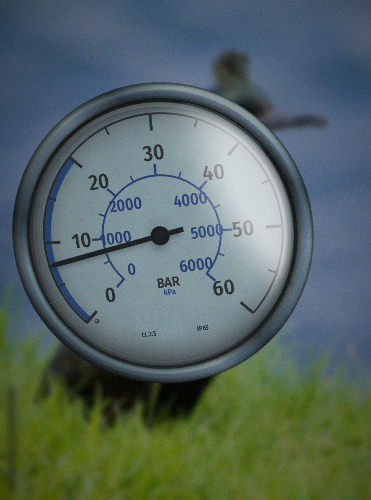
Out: value=7.5 unit=bar
